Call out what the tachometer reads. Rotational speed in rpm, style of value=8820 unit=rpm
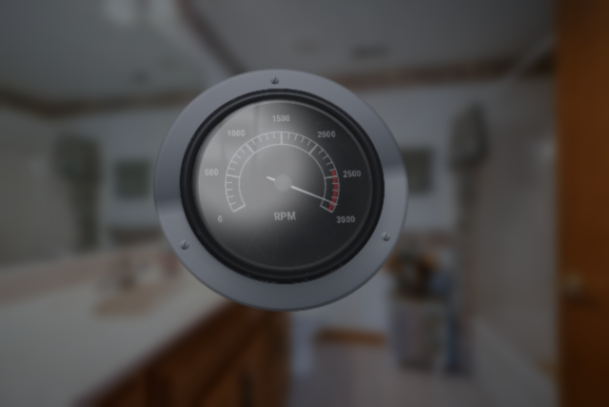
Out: value=2900 unit=rpm
